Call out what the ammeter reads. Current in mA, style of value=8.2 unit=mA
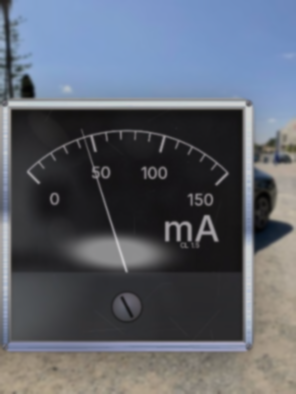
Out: value=45 unit=mA
